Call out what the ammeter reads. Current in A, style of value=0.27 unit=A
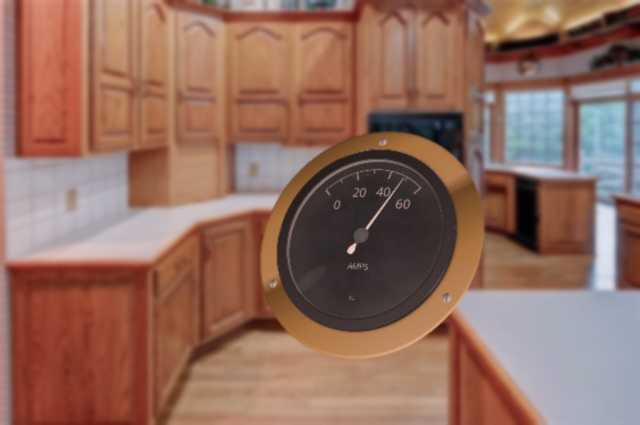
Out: value=50 unit=A
